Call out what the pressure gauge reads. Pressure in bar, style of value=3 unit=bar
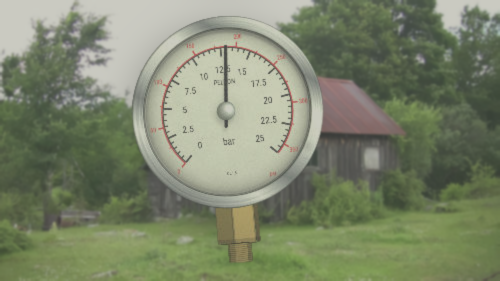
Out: value=13 unit=bar
